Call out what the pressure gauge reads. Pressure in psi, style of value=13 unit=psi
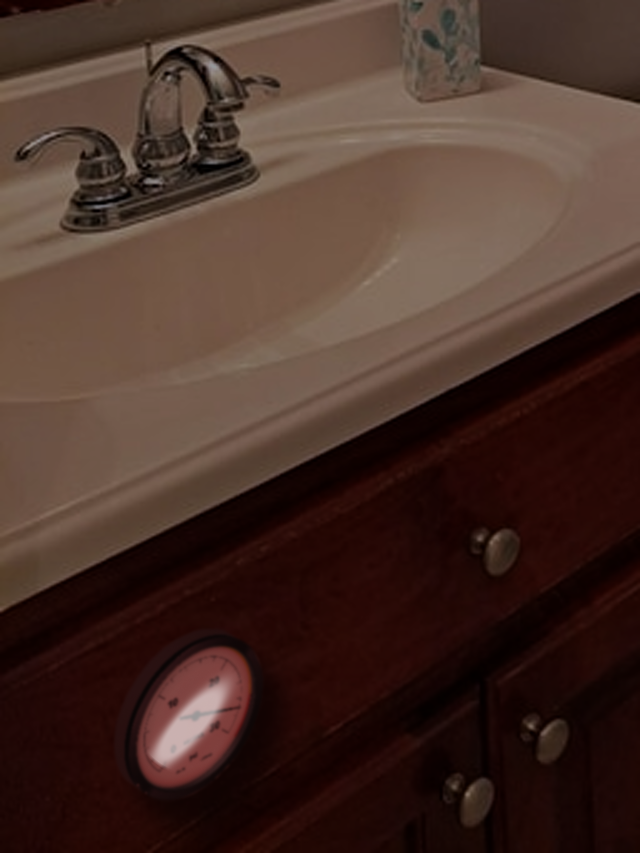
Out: value=27 unit=psi
